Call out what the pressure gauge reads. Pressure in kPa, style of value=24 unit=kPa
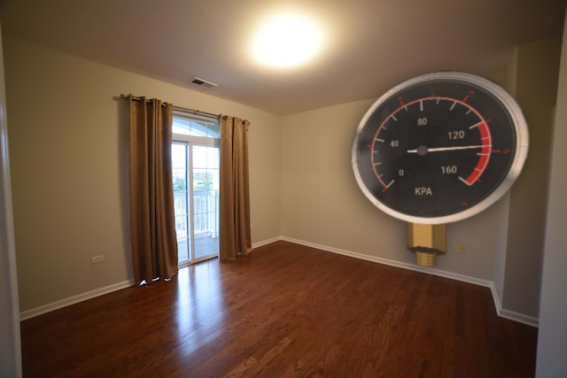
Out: value=135 unit=kPa
